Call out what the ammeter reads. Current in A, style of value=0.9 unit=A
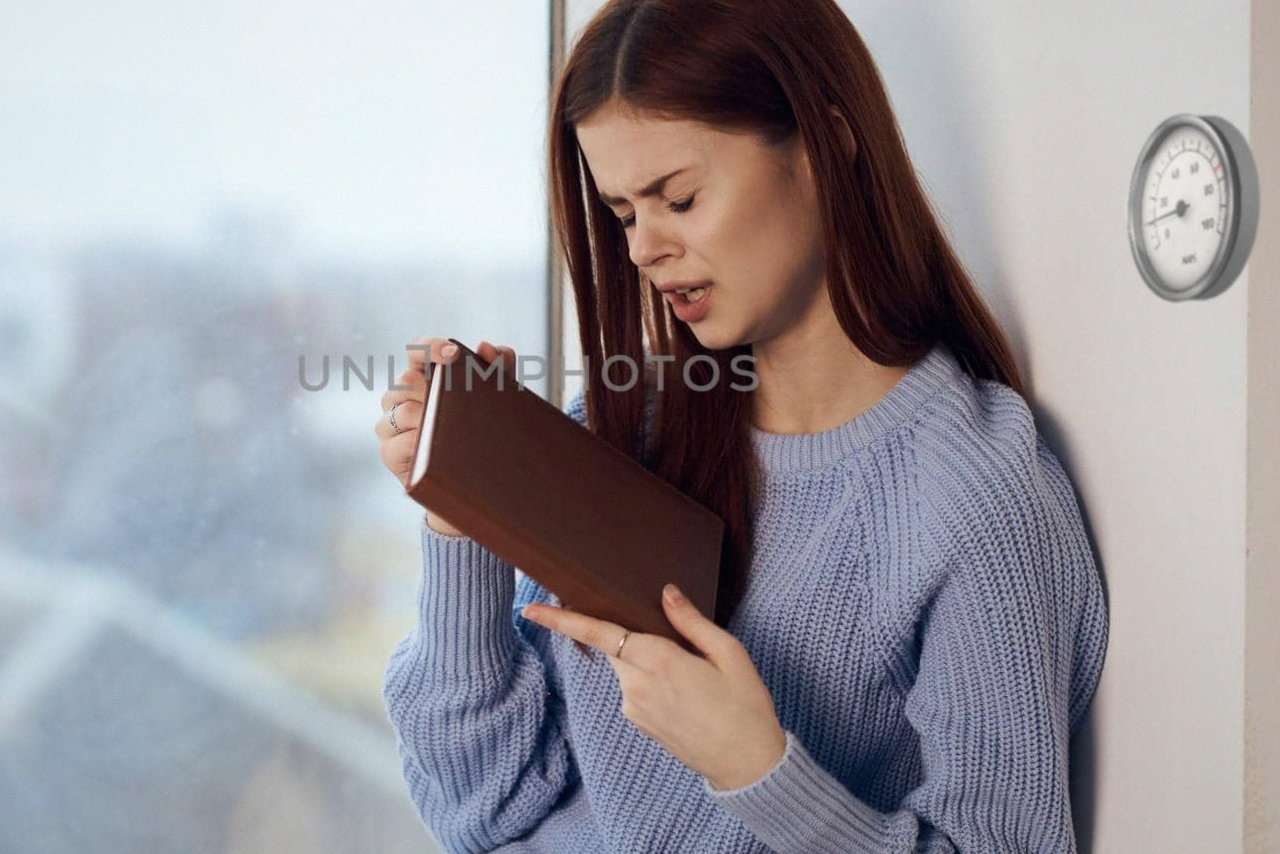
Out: value=10 unit=A
